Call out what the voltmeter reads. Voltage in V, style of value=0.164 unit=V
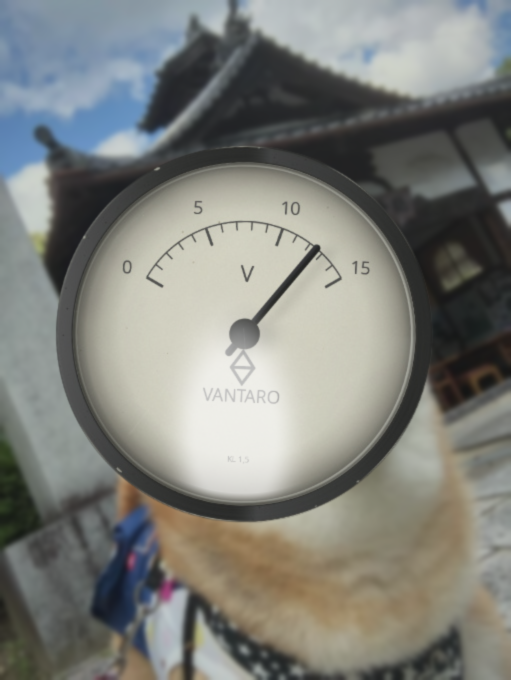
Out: value=12.5 unit=V
